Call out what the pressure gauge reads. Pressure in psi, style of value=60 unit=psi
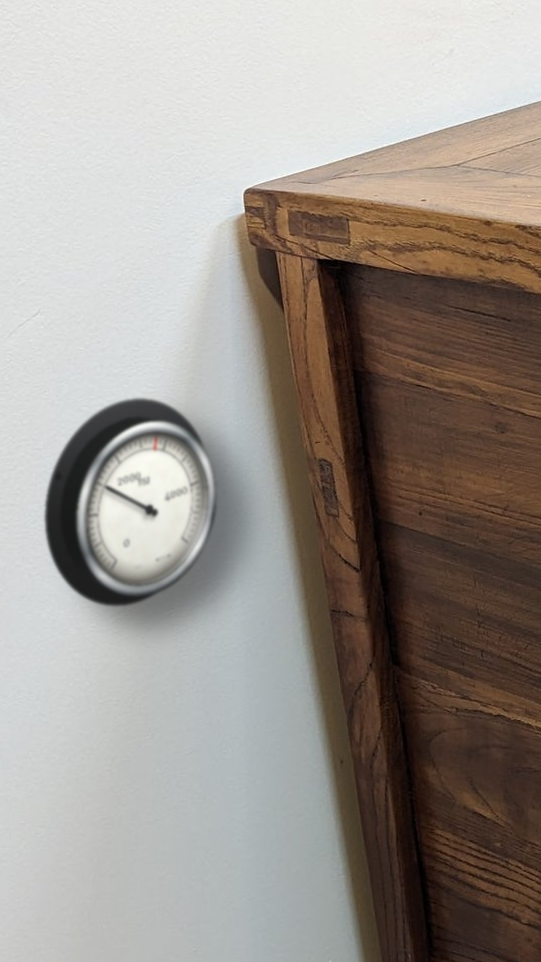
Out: value=1500 unit=psi
